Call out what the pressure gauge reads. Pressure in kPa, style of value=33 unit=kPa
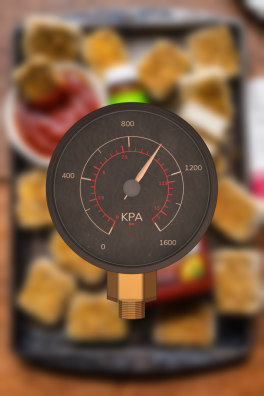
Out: value=1000 unit=kPa
